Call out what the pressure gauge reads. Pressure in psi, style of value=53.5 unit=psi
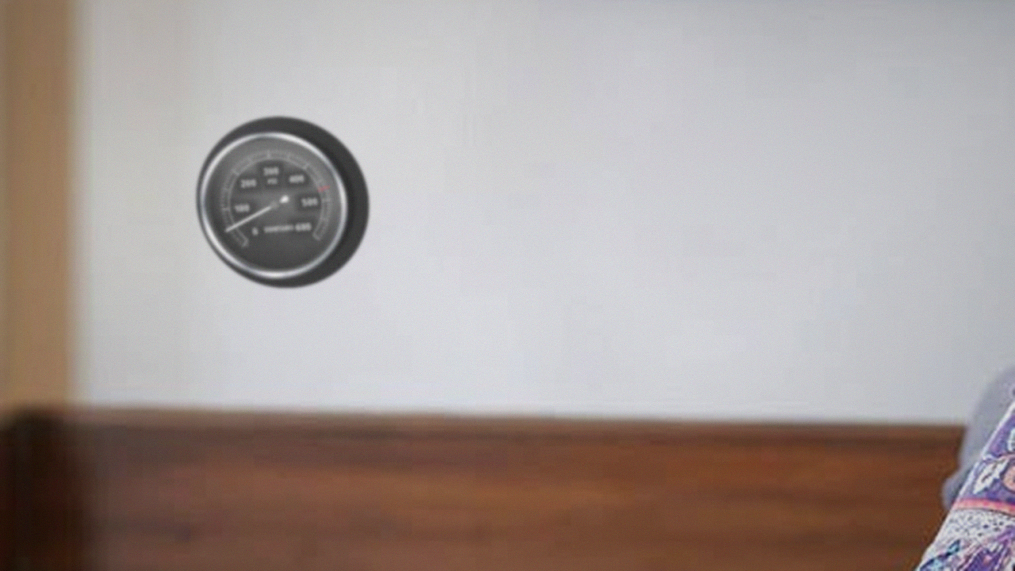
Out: value=50 unit=psi
